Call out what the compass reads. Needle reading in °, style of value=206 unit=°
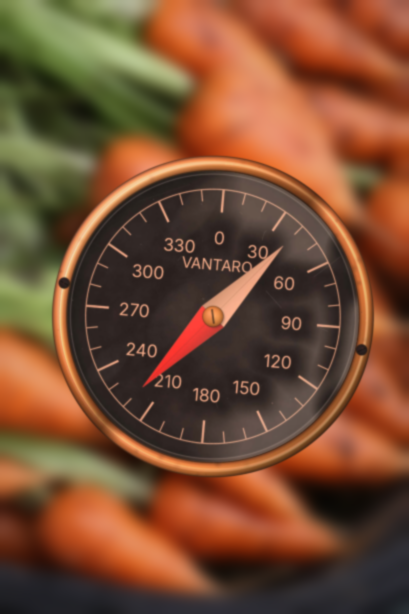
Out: value=220 unit=°
